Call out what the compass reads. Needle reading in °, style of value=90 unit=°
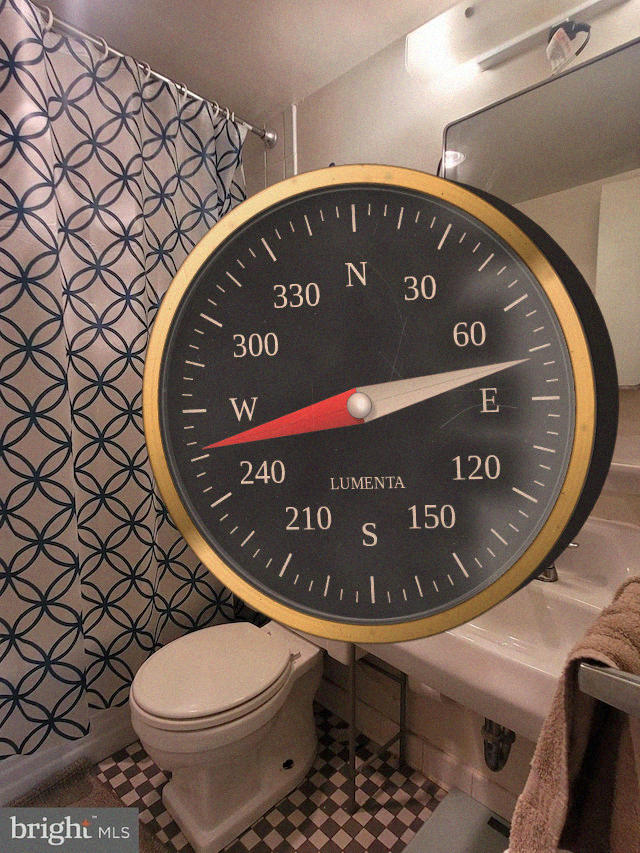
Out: value=257.5 unit=°
